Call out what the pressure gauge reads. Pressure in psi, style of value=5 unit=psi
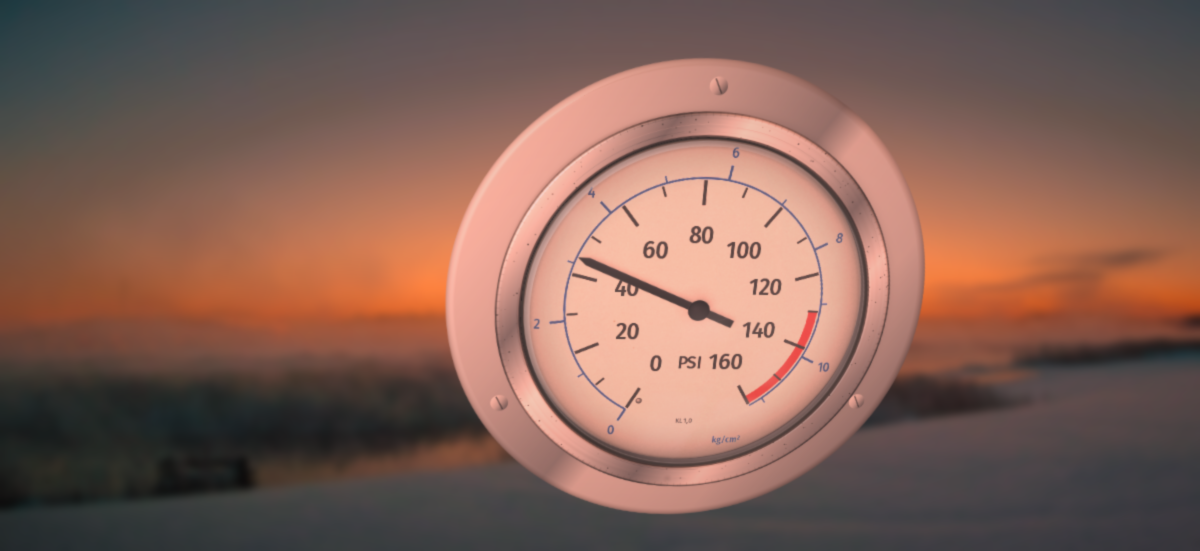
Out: value=45 unit=psi
